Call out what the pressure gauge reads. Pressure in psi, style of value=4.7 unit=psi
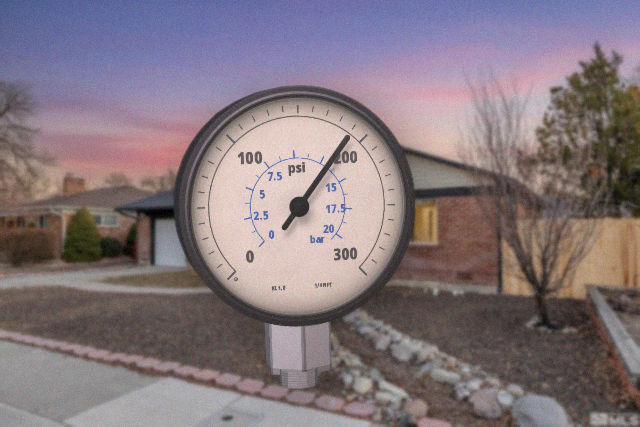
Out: value=190 unit=psi
